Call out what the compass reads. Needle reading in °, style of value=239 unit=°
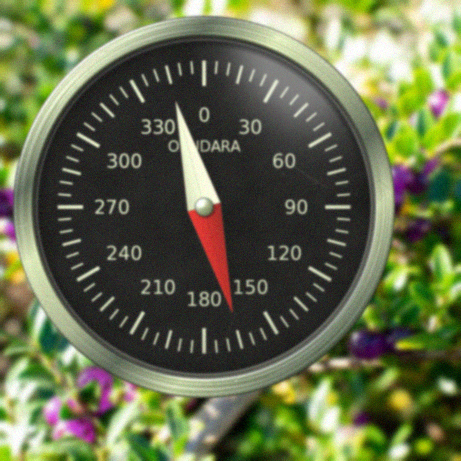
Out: value=165 unit=°
